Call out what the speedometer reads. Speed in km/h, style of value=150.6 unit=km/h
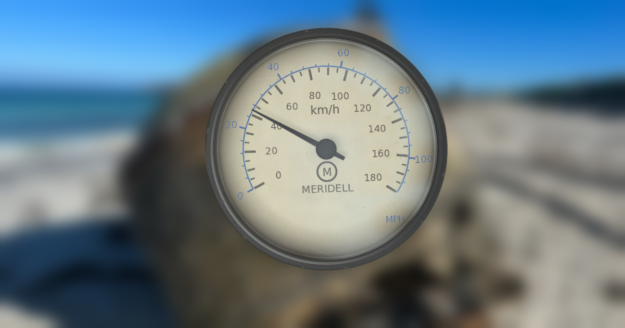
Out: value=42.5 unit=km/h
